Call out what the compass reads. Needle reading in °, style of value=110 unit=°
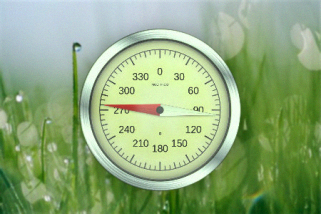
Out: value=275 unit=°
